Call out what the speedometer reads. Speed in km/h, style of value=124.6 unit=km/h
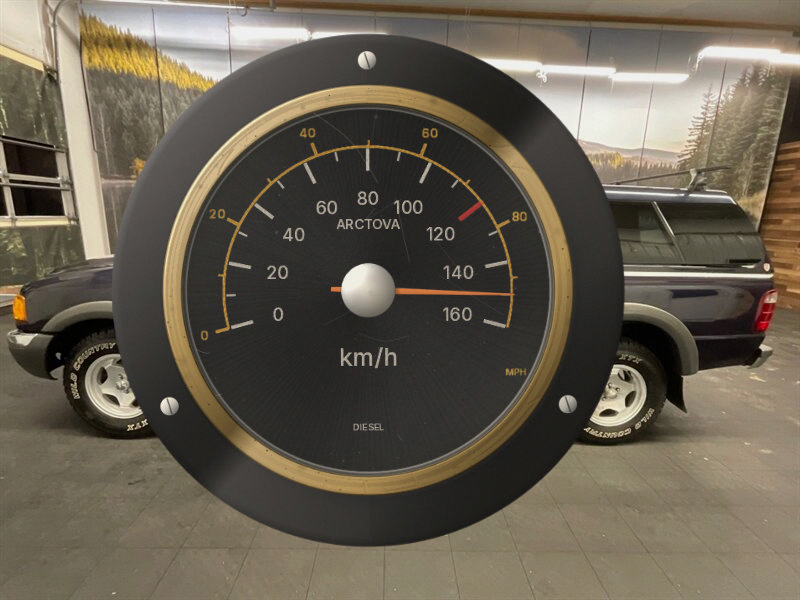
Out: value=150 unit=km/h
